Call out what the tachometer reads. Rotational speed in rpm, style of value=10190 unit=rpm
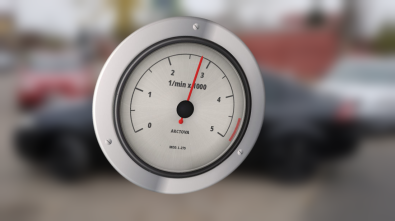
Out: value=2750 unit=rpm
